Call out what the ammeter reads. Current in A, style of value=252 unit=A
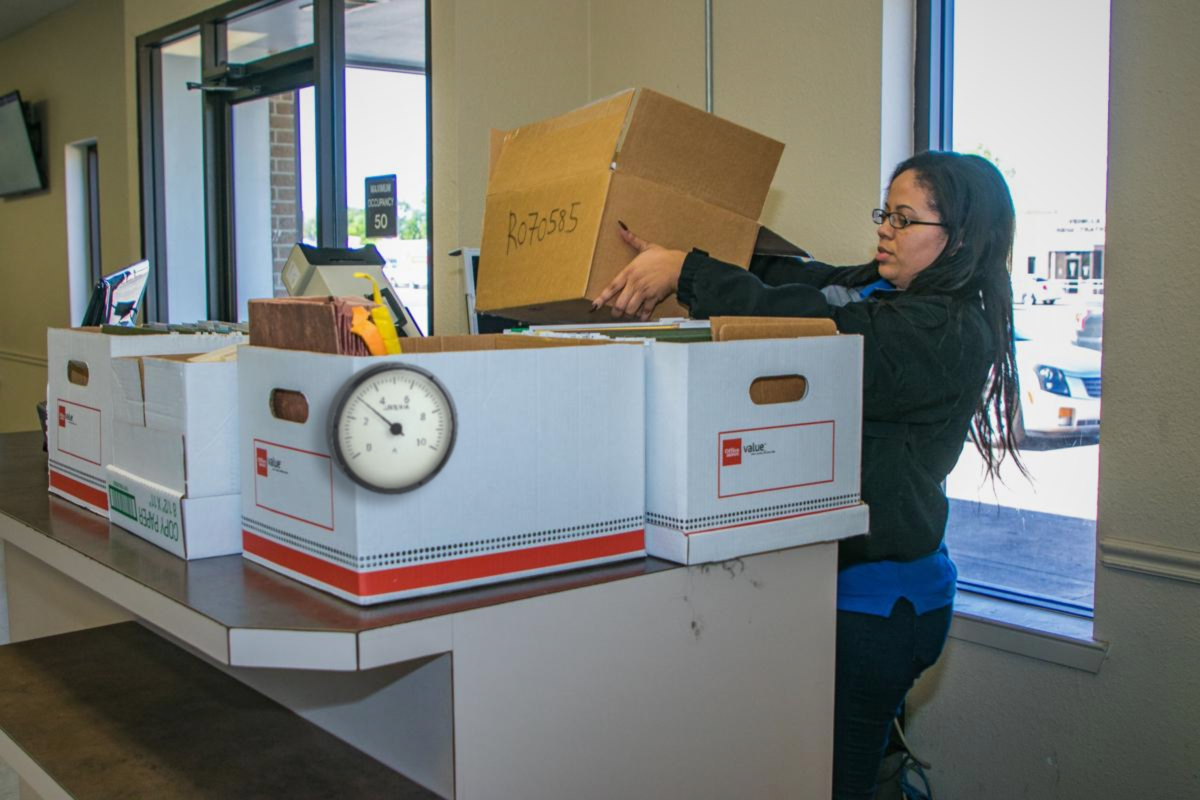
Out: value=3 unit=A
